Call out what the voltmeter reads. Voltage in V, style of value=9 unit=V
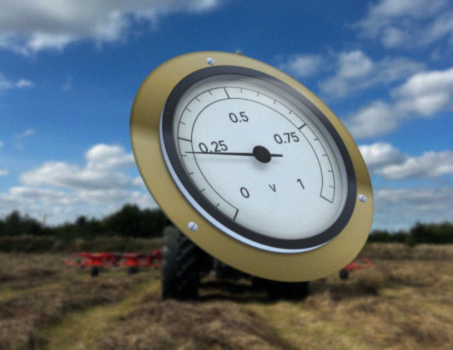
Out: value=0.2 unit=V
